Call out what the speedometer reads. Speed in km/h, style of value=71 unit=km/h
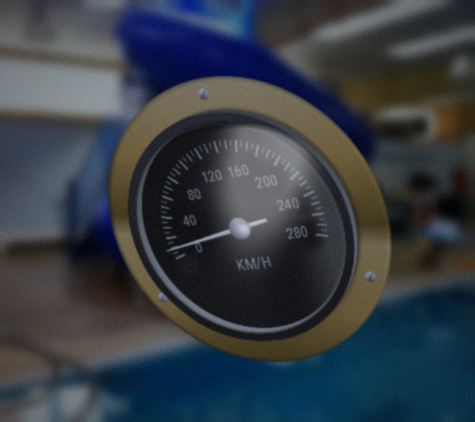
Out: value=10 unit=km/h
